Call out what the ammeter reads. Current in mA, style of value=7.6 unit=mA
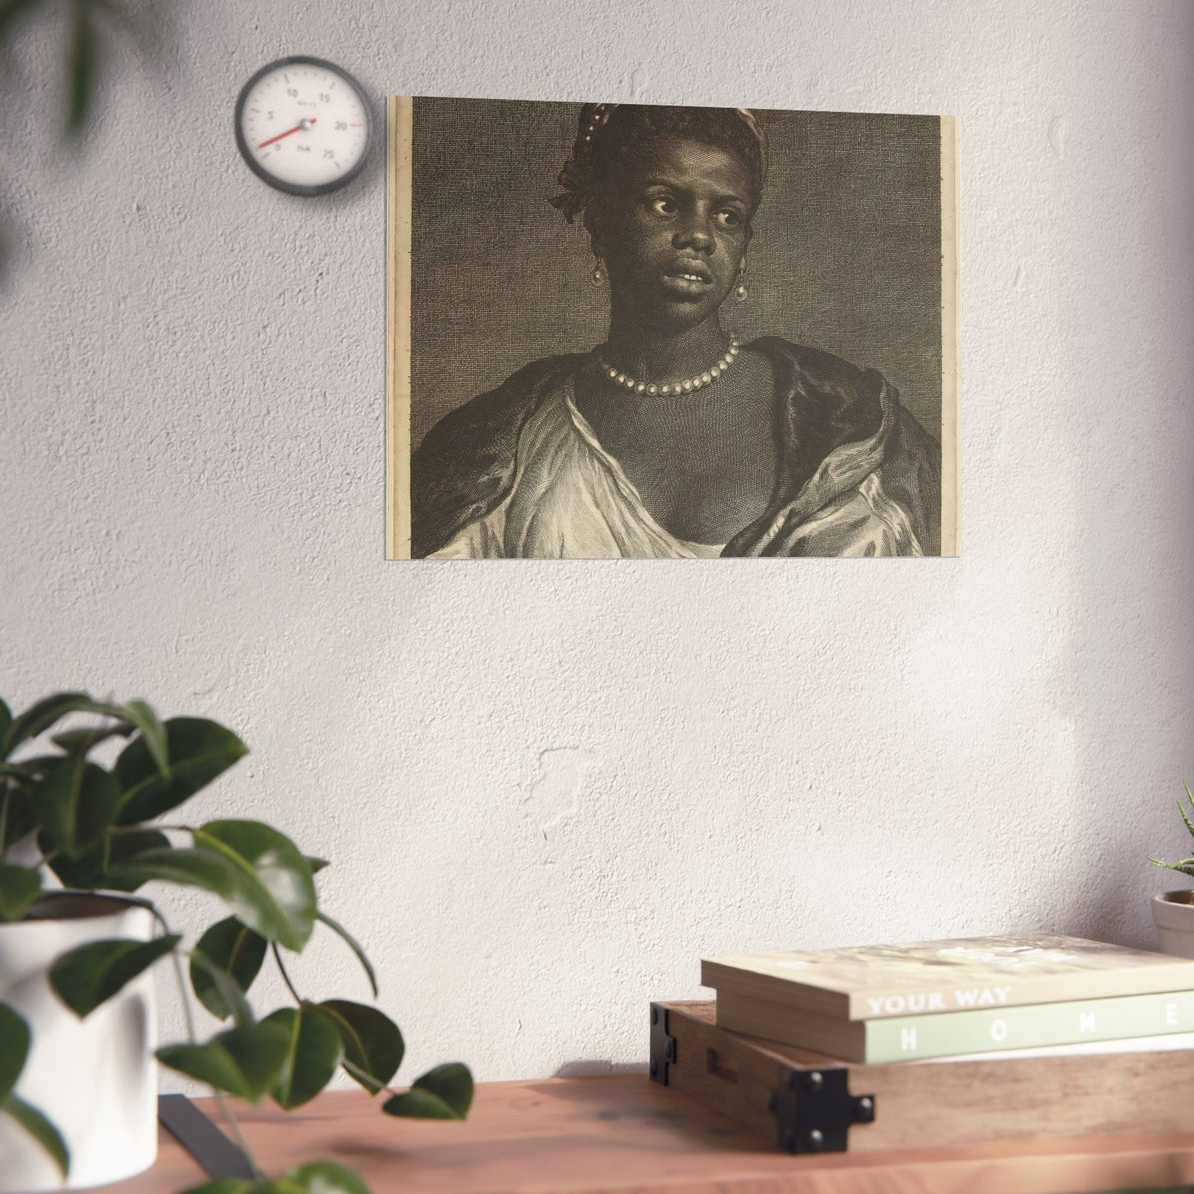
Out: value=1 unit=mA
